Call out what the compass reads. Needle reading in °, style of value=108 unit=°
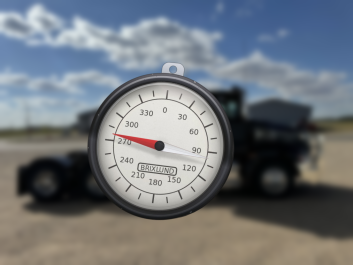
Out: value=277.5 unit=°
